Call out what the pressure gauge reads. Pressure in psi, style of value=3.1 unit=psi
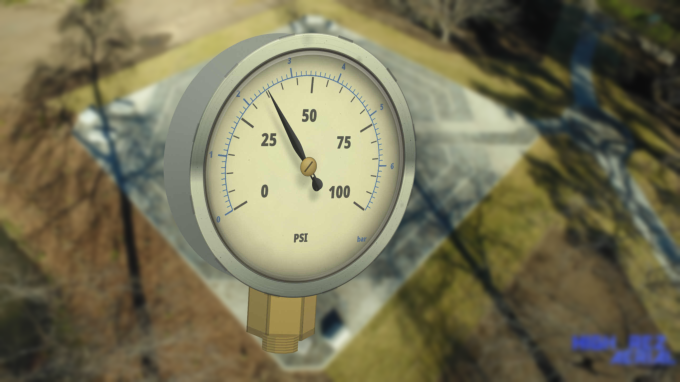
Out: value=35 unit=psi
